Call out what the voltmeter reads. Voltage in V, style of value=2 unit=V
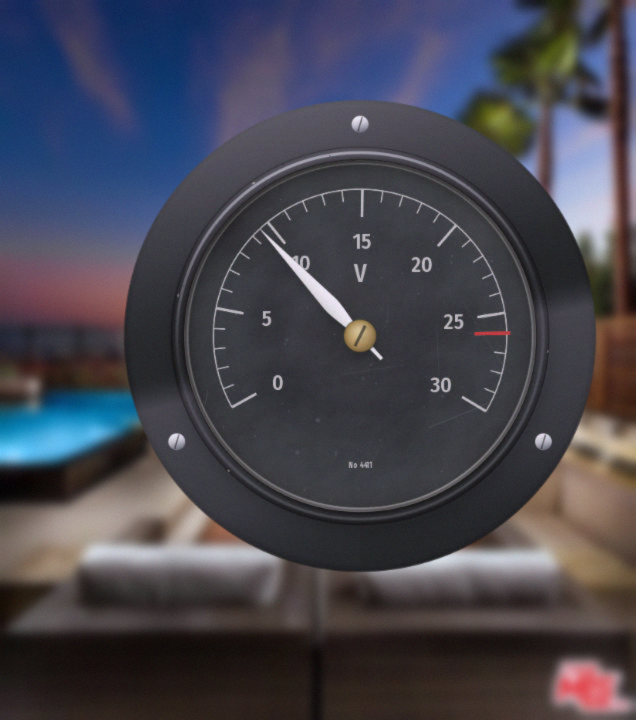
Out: value=9.5 unit=V
